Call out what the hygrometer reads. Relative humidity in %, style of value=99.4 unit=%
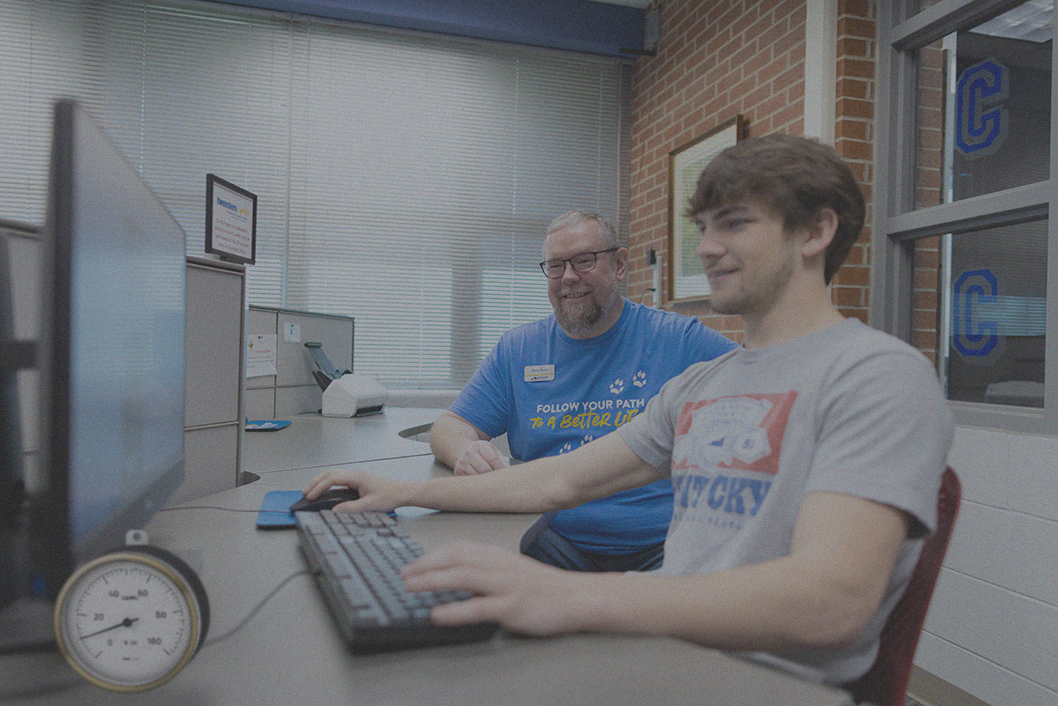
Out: value=10 unit=%
